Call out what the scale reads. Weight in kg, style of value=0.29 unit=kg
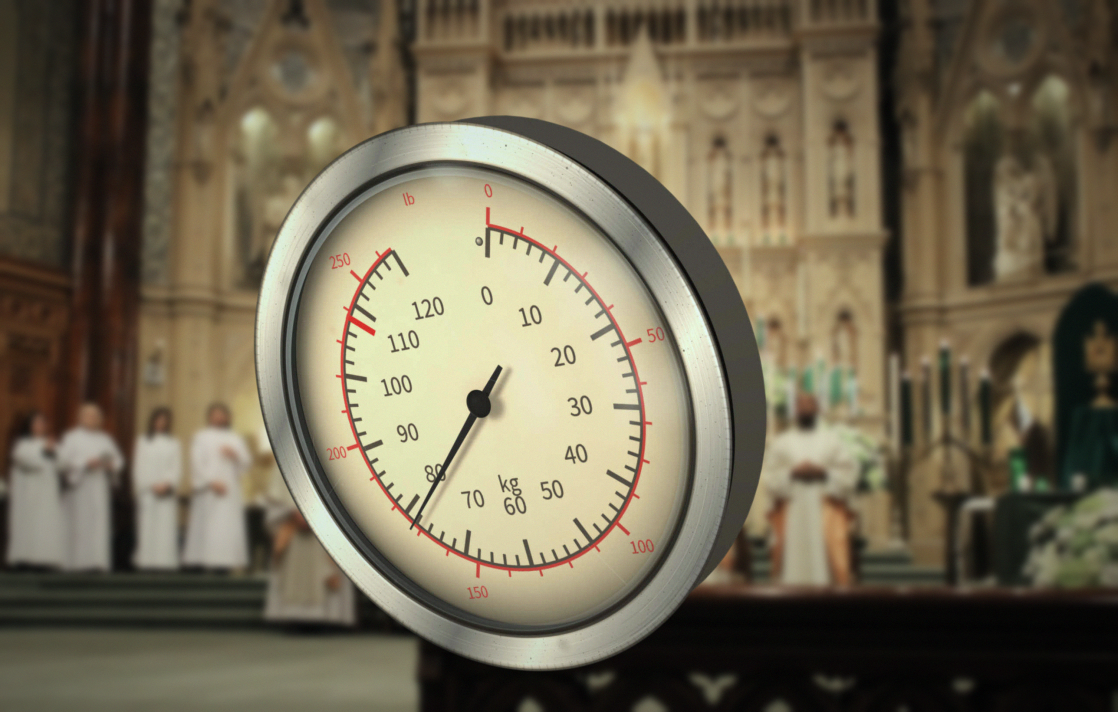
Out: value=78 unit=kg
